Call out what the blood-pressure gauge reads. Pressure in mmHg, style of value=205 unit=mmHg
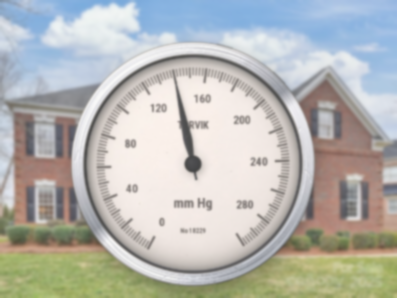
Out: value=140 unit=mmHg
